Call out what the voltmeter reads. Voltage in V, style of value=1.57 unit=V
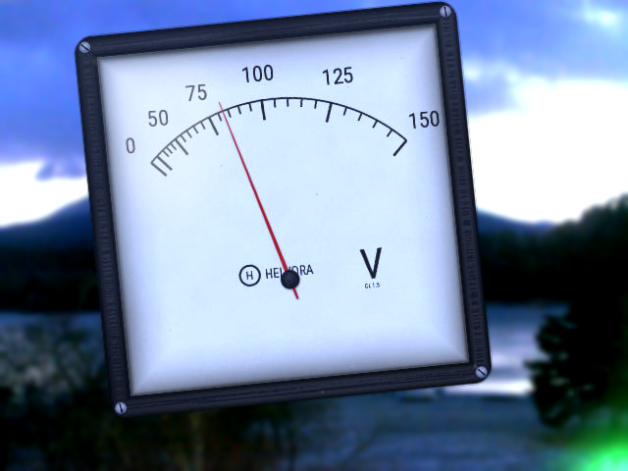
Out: value=82.5 unit=V
